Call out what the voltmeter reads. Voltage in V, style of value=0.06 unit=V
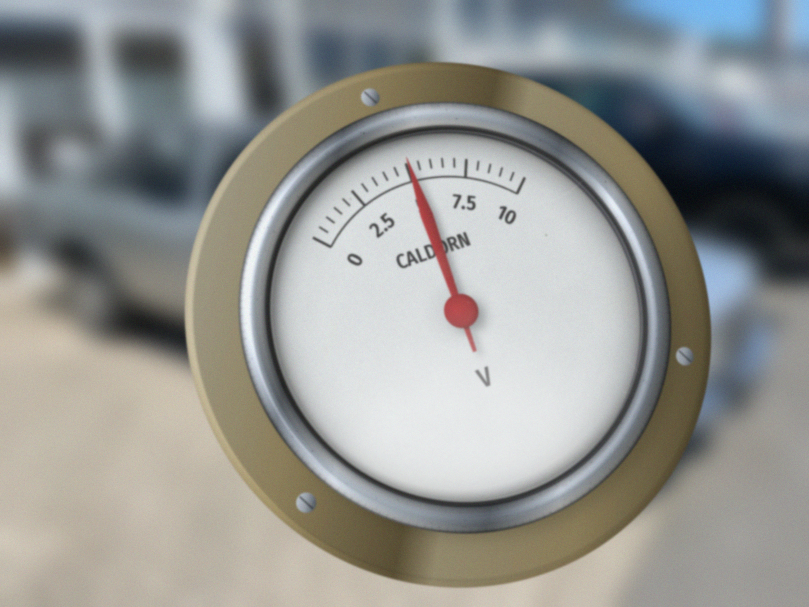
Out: value=5 unit=V
